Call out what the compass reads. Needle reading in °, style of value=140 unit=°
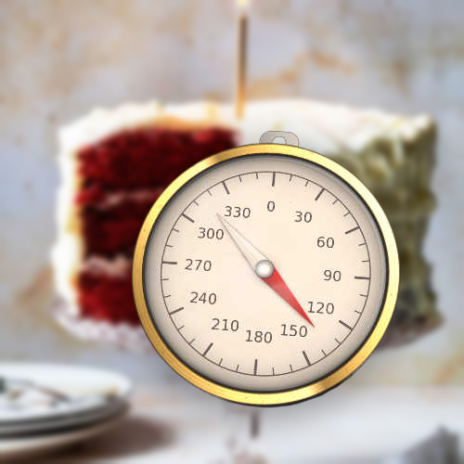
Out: value=135 unit=°
